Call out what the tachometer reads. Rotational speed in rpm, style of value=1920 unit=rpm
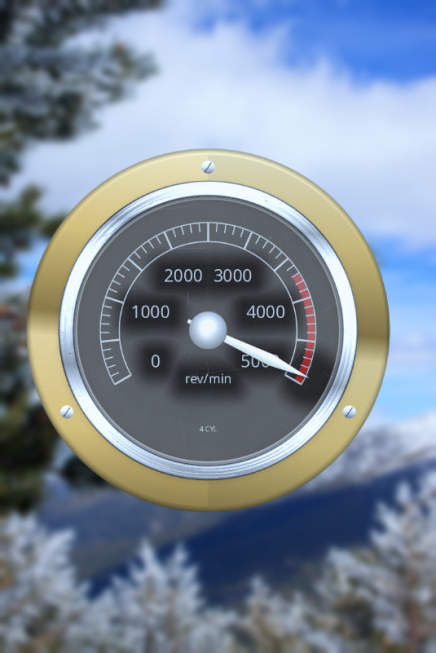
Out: value=4900 unit=rpm
